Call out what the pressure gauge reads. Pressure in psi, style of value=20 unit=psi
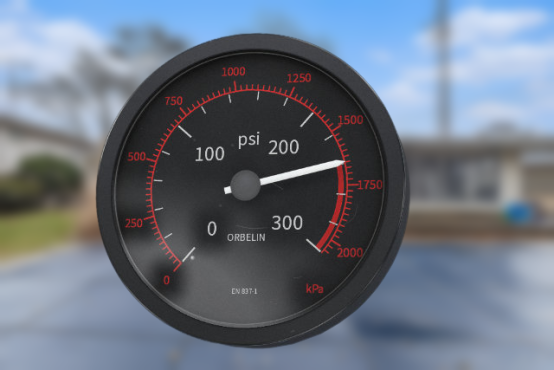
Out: value=240 unit=psi
